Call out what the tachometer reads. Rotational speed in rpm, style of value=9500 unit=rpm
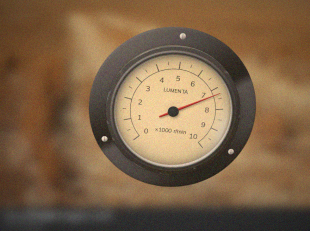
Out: value=7250 unit=rpm
